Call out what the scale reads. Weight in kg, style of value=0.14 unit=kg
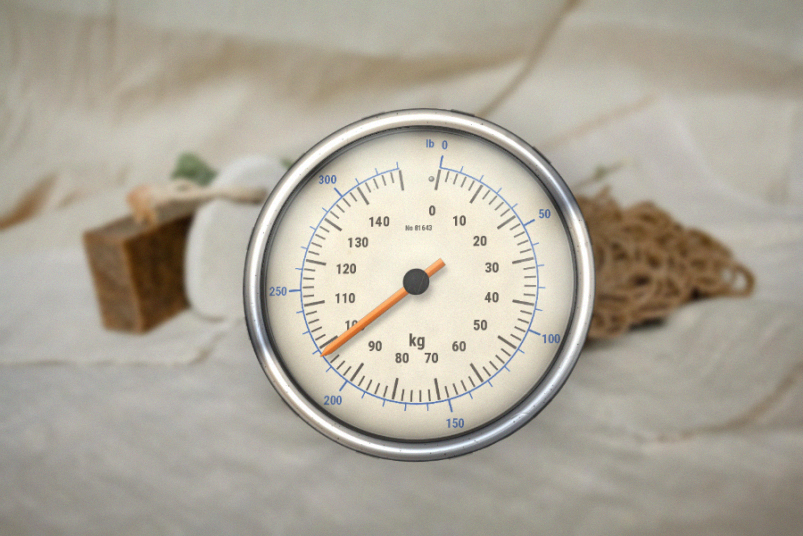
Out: value=98 unit=kg
